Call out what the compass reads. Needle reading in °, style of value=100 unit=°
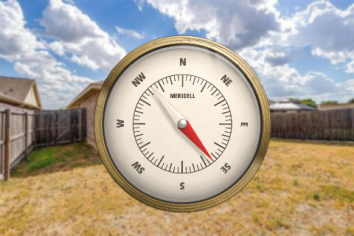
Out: value=140 unit=°
